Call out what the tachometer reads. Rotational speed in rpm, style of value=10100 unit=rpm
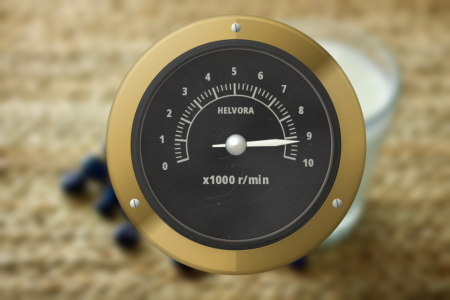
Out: value=9200 unit=rpm
